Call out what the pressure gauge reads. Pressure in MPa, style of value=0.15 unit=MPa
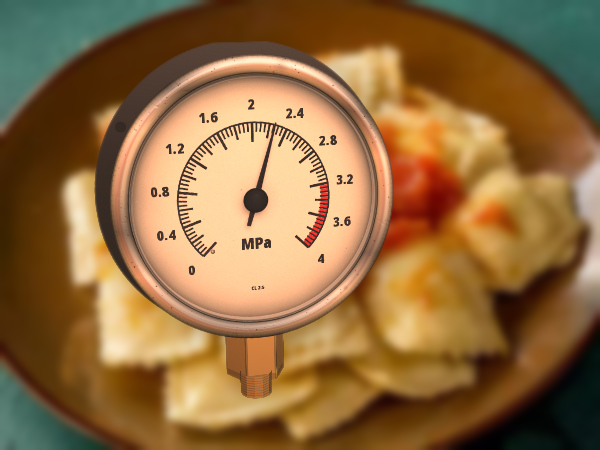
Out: value=2.25 unit=MPa
